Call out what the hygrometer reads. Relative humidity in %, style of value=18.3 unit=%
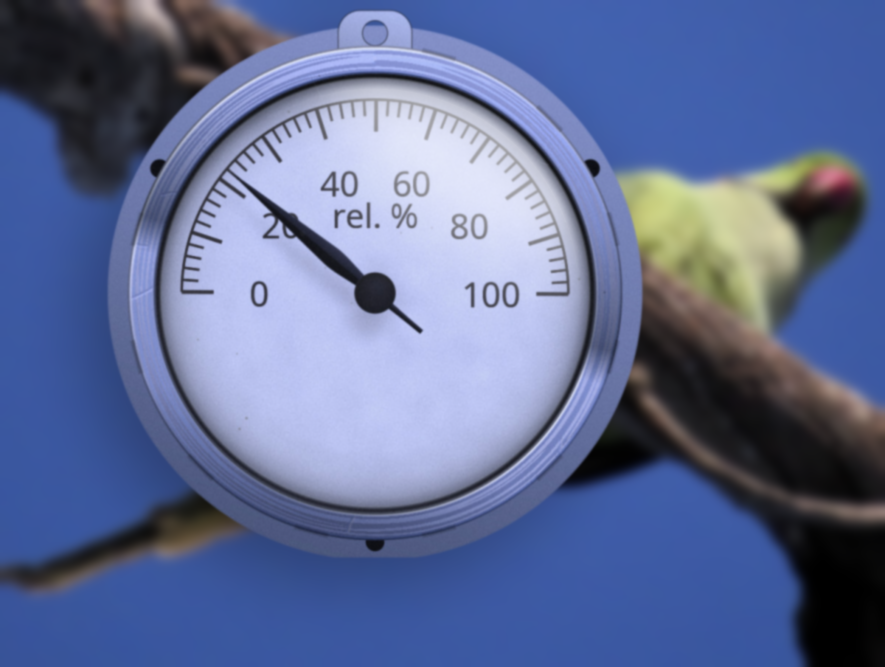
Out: value=22 unit=%
